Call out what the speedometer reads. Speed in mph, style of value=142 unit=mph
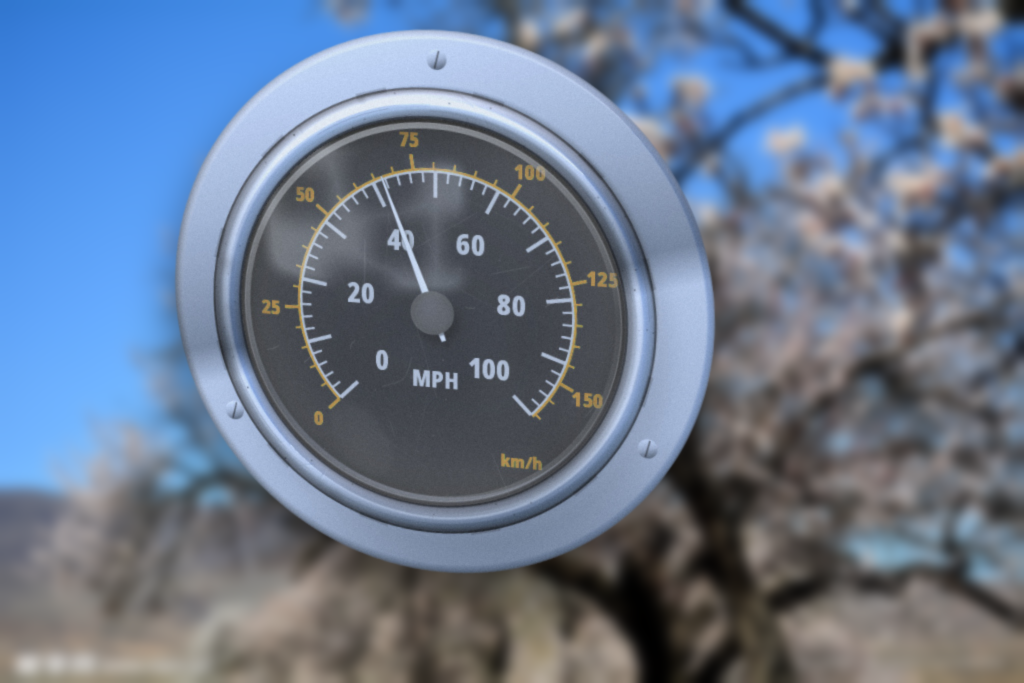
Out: value=42 unit=mph
